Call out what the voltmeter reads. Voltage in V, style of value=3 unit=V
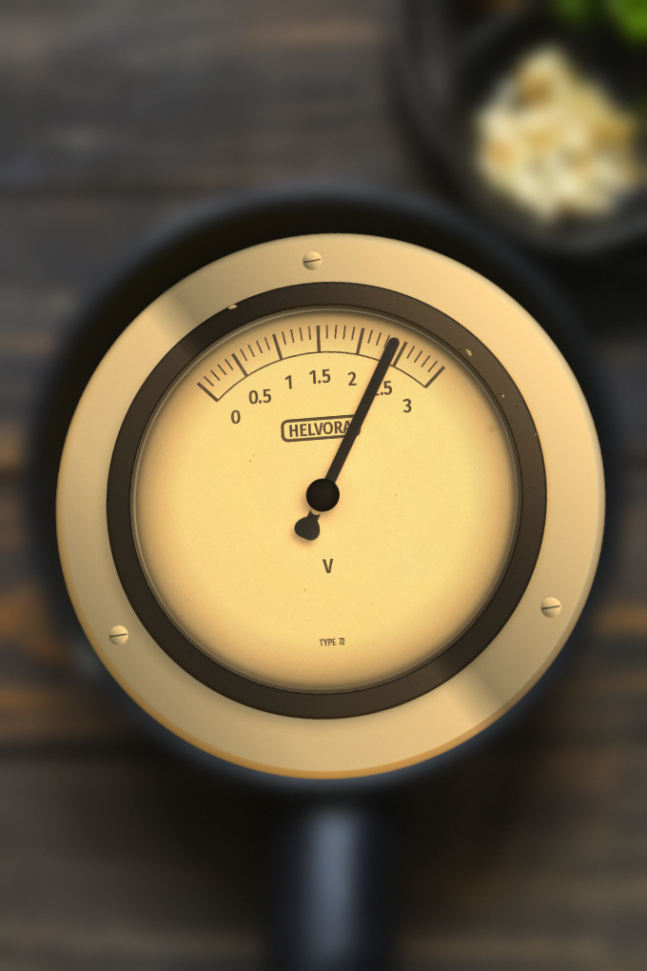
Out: value=2.4 unit=V
